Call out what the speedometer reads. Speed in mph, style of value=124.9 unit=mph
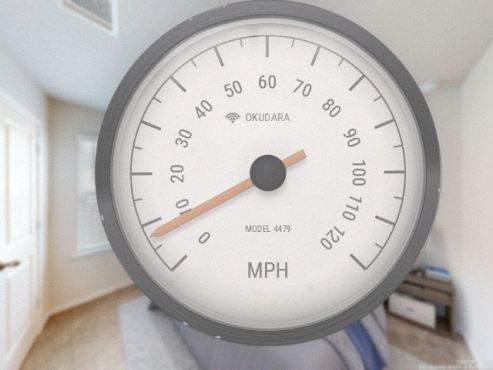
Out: value=7.5 unit=mph
